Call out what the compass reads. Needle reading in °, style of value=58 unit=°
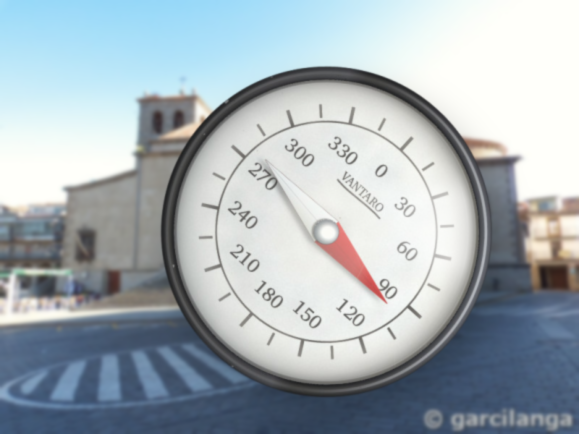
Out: value=97.5 unit=°
